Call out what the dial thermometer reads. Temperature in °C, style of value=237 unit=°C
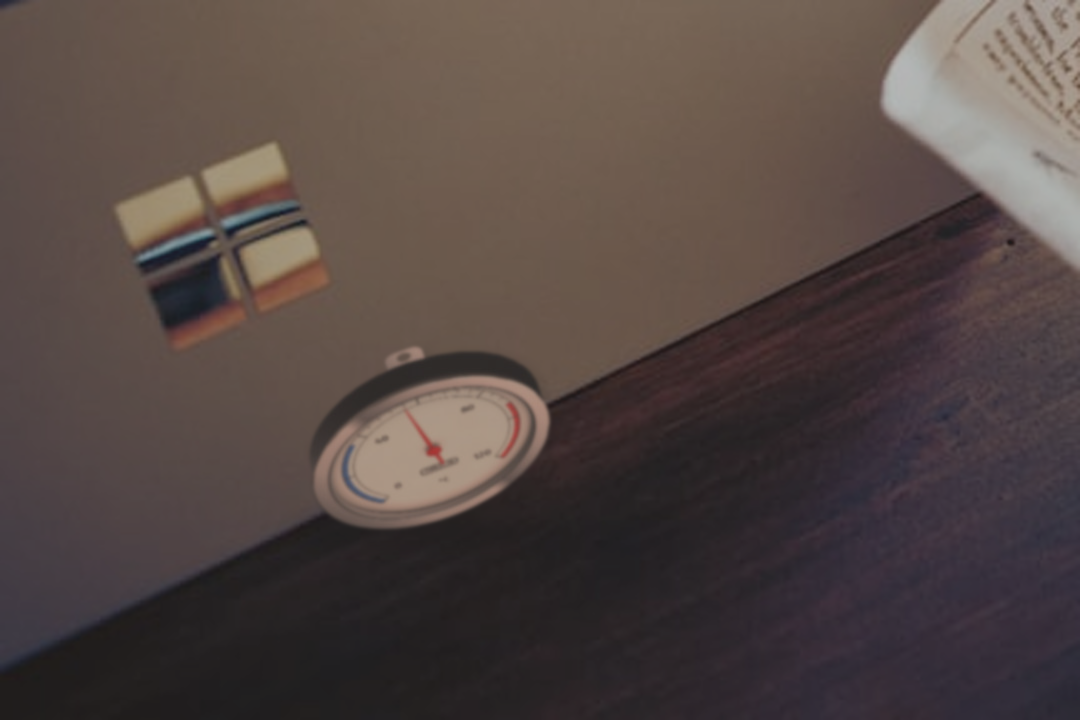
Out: value=56 unit=°C
